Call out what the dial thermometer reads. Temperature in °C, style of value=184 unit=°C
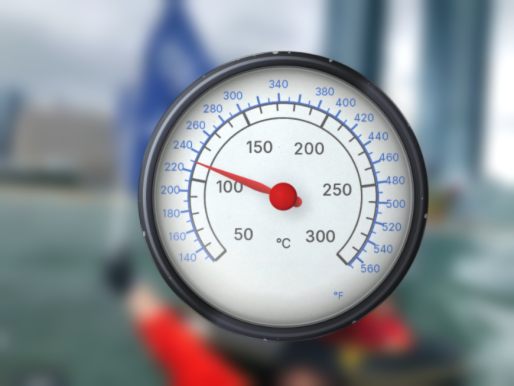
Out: value=110 unit=°C
